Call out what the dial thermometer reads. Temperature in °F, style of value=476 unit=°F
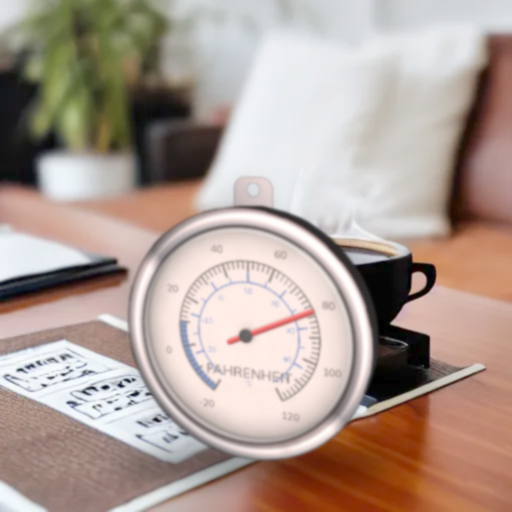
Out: value=80 unit=°F
